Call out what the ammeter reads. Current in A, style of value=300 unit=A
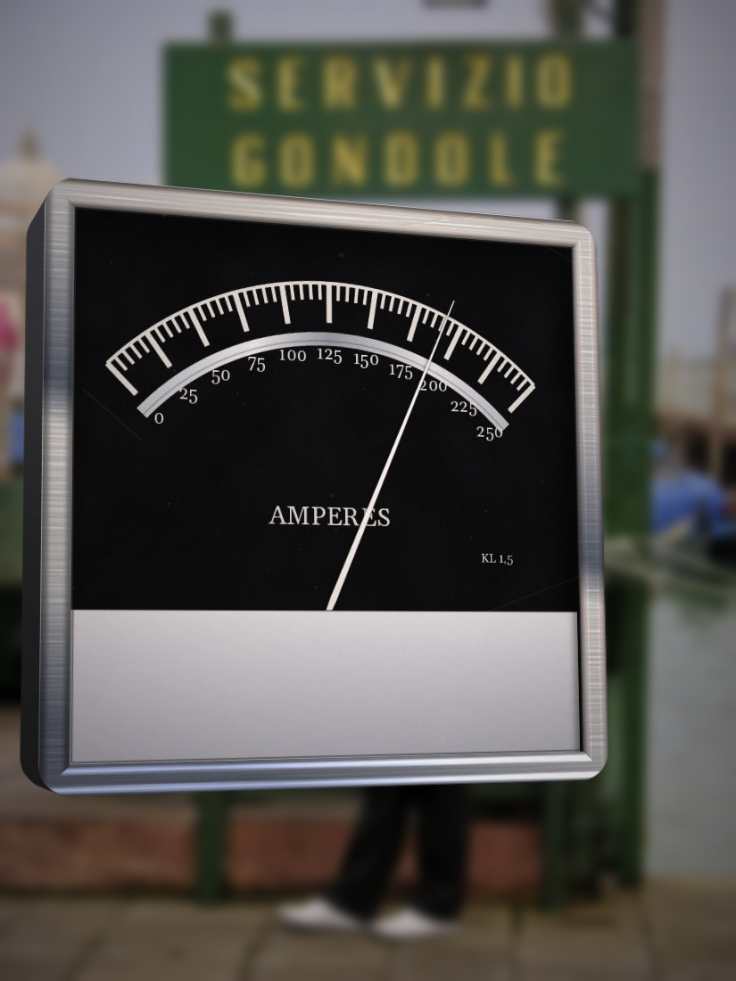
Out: value=190 unit=A
